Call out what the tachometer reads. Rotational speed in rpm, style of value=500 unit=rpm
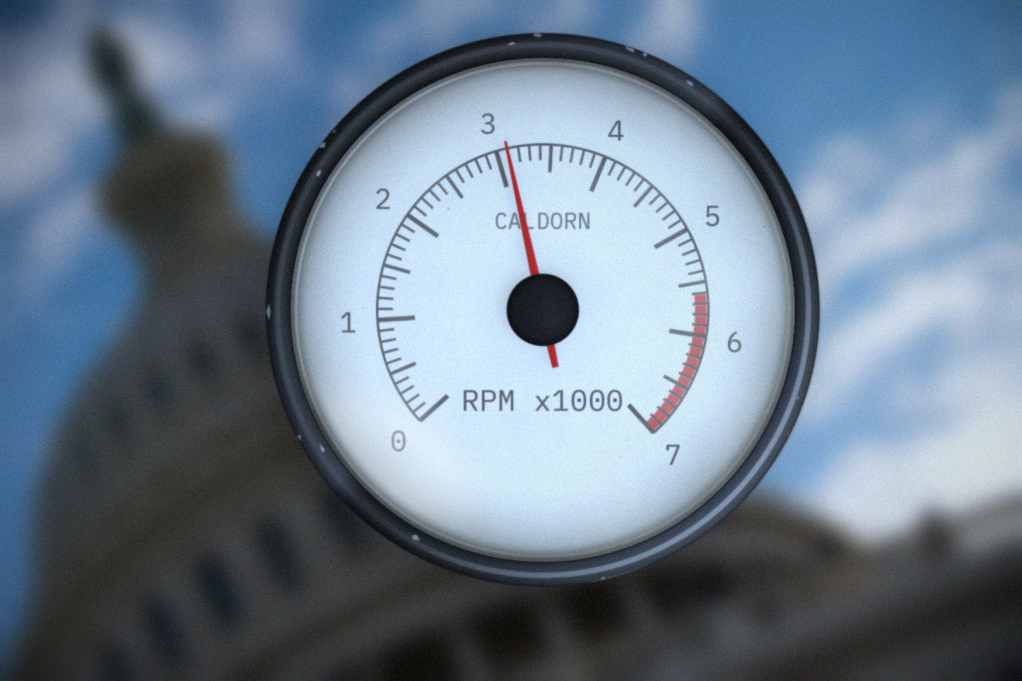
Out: value=3100 unit=rpm
